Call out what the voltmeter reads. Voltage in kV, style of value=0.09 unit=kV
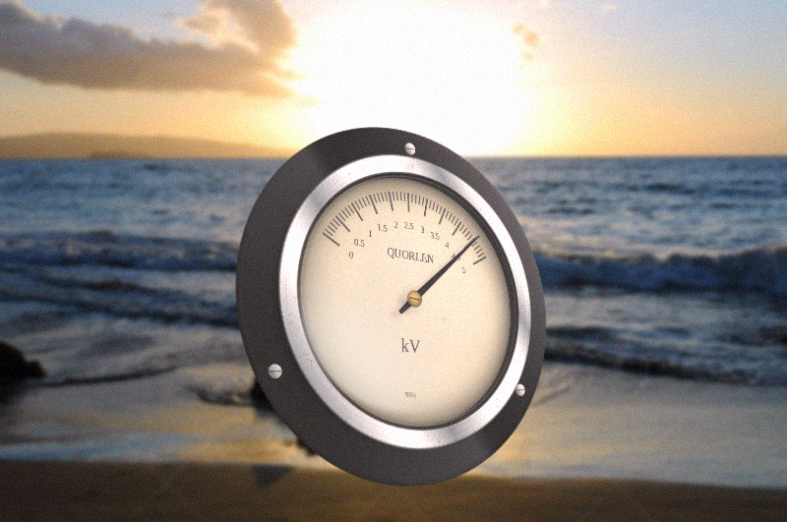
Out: value=4.5 unit=kV
